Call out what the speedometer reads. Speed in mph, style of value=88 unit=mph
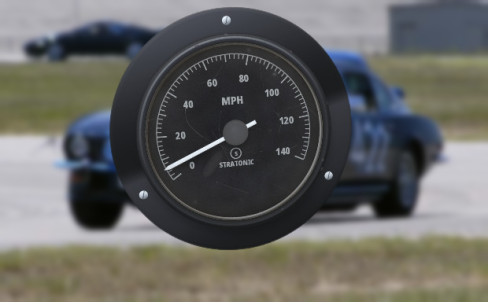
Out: value=6 unit=mph
